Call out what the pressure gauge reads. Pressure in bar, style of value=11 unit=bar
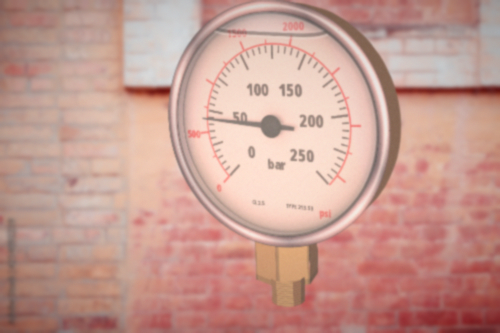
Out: value=45 unit=bar
